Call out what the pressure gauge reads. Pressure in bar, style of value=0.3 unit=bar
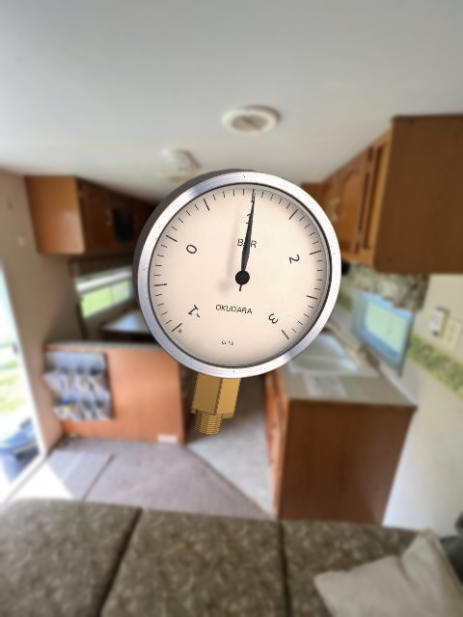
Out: value=1 unit=bar
